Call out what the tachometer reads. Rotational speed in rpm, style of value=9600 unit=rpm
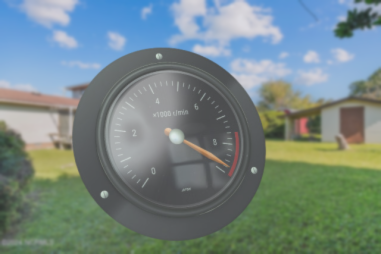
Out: value=8800 unit=rpm
